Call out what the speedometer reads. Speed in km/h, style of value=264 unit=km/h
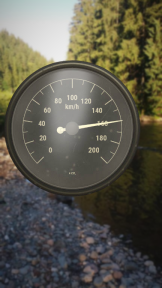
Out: value=160 unit=km/h
